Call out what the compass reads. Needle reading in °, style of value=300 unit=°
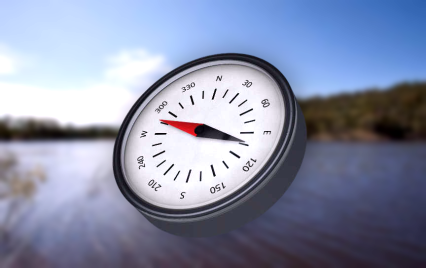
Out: value=285 unit=°
